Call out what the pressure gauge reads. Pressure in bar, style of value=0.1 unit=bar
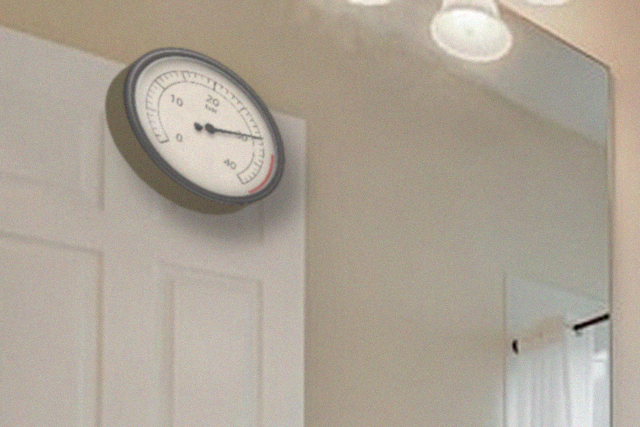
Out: value=30 unit=bar
